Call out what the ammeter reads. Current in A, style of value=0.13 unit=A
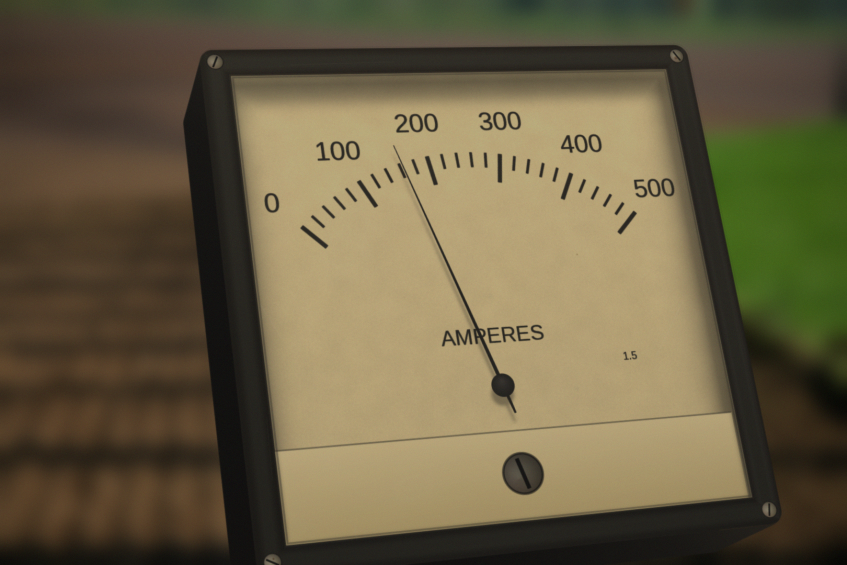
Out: value=160 unit=A
